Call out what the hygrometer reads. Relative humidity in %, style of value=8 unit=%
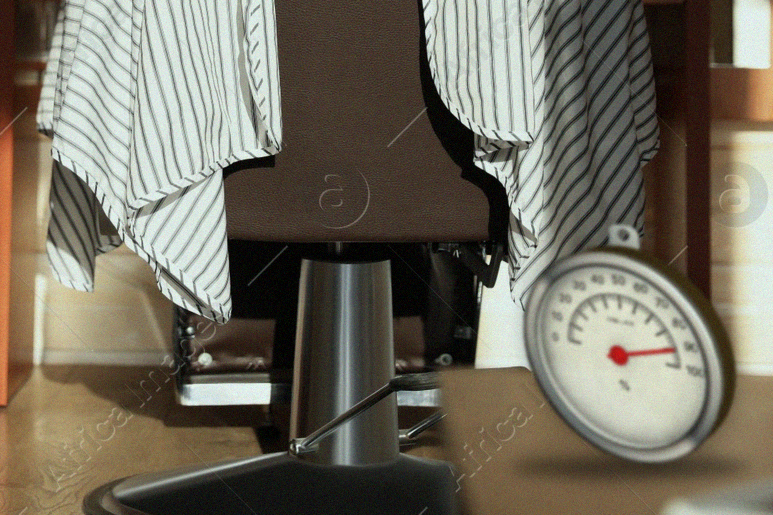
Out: value=90 unit=%
